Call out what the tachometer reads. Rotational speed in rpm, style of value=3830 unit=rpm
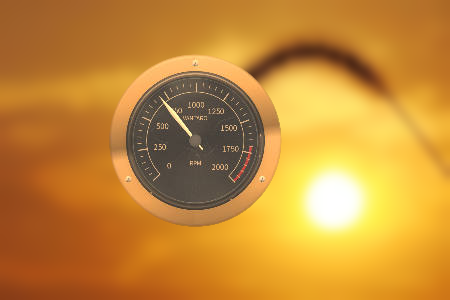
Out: value=700 unit=rpm
